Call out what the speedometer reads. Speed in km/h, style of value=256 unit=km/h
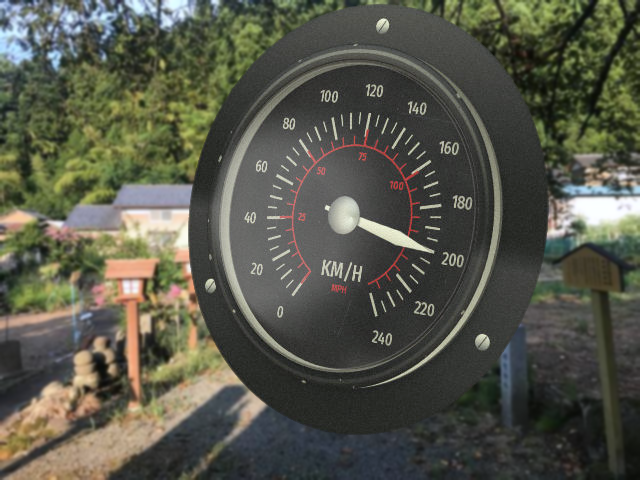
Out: value=200 unit=km/h
